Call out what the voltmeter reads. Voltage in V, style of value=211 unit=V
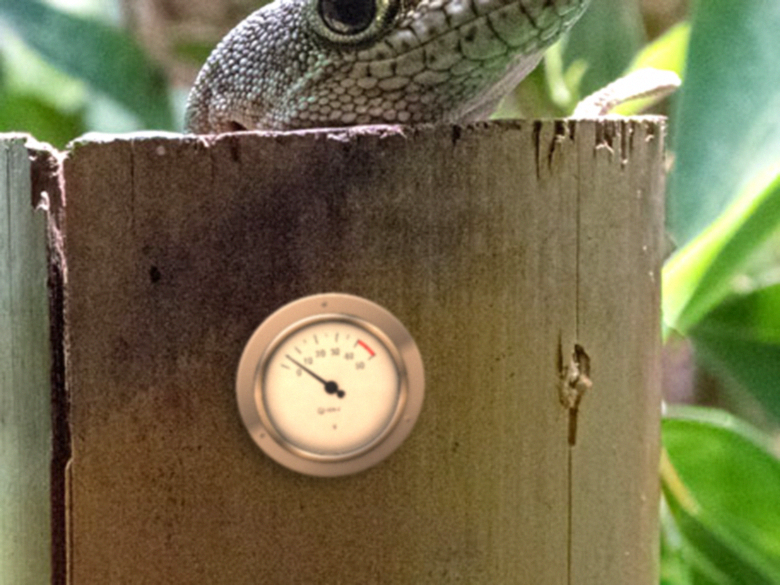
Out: value=5 unit=V
